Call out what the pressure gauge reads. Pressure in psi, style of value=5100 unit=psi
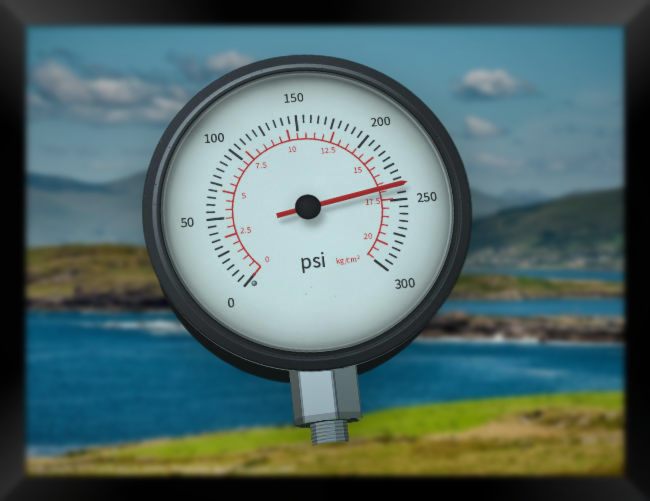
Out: value=240 unit=psi
